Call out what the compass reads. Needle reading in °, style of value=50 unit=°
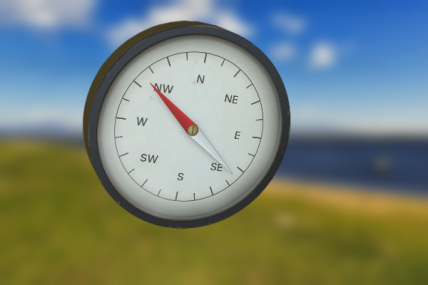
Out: value=307.5 unit=°
